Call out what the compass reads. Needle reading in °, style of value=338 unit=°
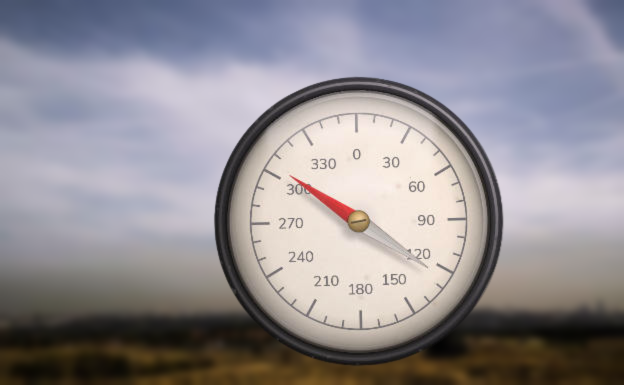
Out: value=305 unit=°
